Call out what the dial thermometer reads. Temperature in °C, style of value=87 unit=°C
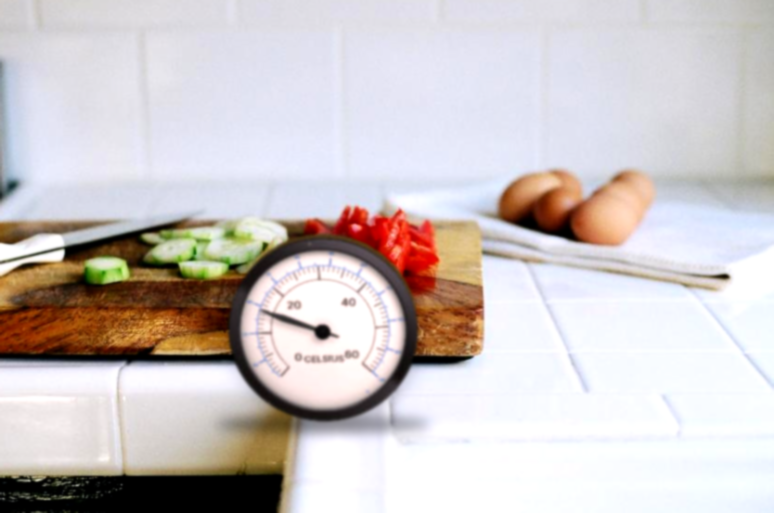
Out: value=15 unit=°C
